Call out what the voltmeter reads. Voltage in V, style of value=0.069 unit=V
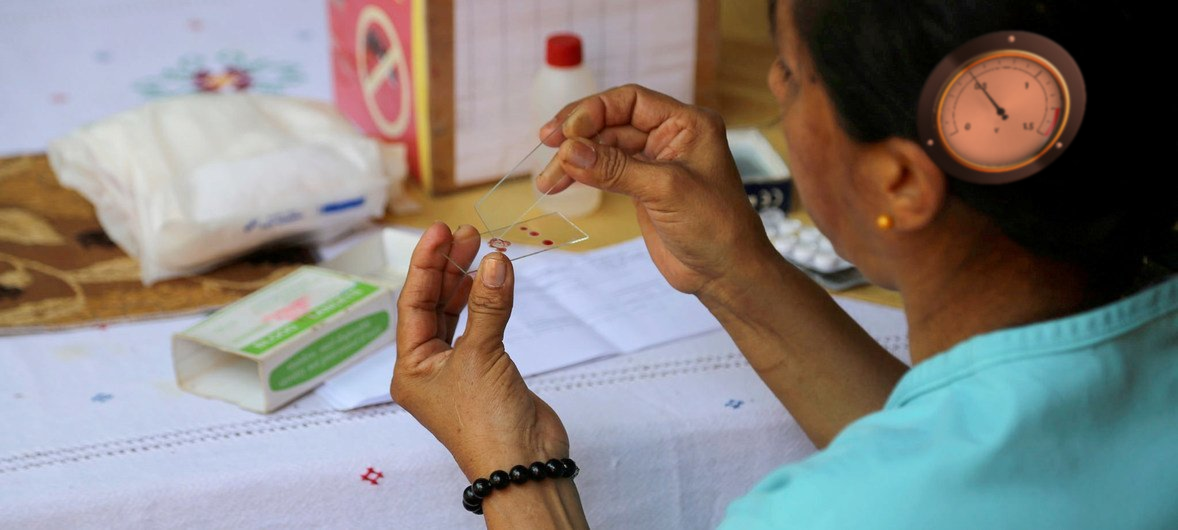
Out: value=0.5 unit=V
